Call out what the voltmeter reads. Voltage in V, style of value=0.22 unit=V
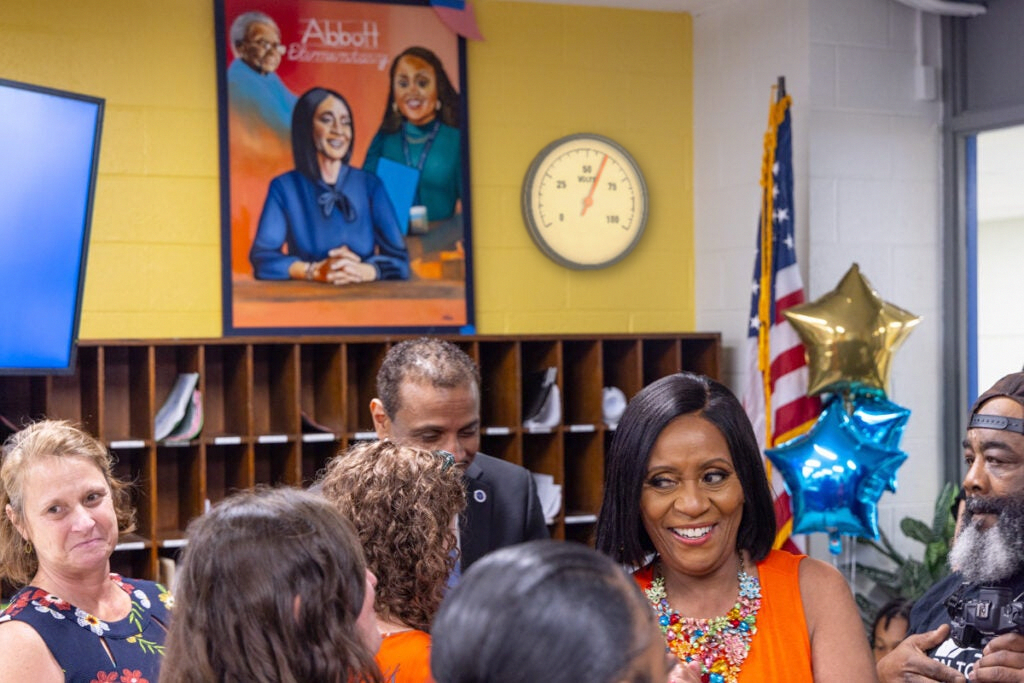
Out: value=60 unit=V
